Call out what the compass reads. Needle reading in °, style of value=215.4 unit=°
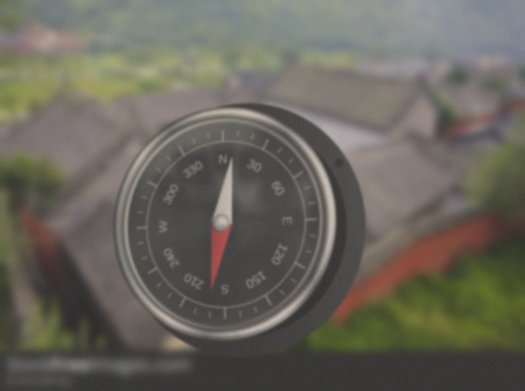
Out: value=190 unit=°
